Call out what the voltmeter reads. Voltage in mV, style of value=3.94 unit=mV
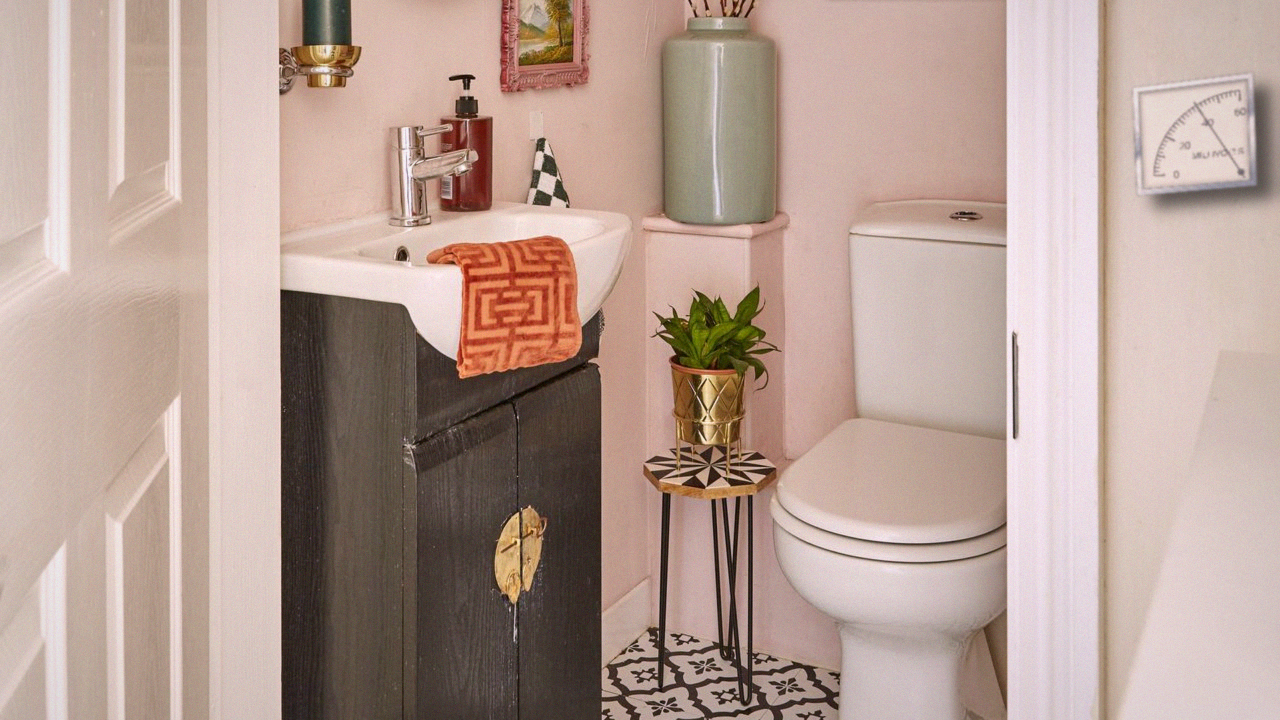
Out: value=40 unit=mV
